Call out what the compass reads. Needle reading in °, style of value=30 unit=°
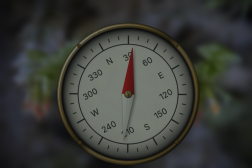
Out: value=35 unit=°
